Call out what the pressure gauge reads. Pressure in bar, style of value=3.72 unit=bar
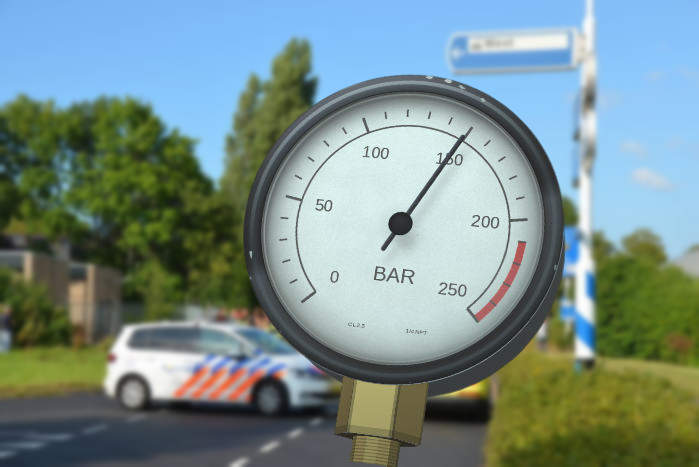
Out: value=150 unit=bar
